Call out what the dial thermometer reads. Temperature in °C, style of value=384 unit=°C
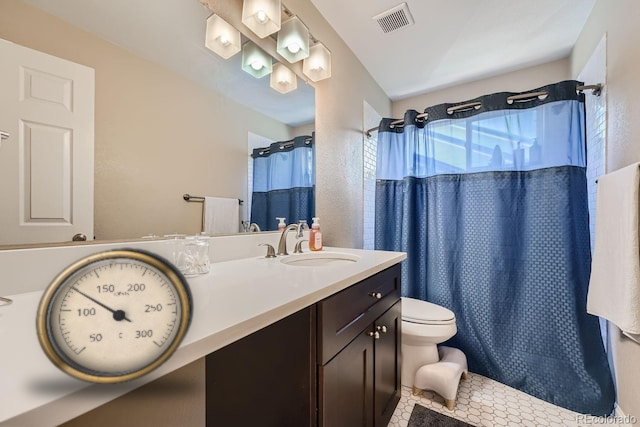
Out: value=125 unit=°C
